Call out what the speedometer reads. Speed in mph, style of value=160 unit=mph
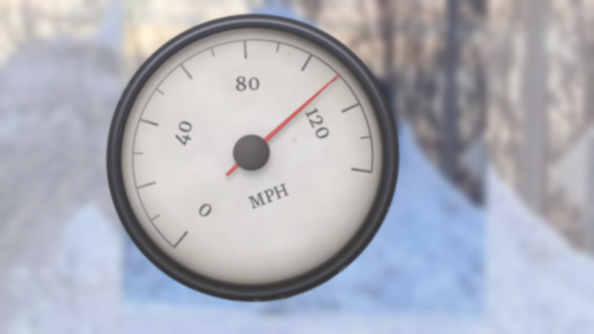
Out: value=110 unit=mph
